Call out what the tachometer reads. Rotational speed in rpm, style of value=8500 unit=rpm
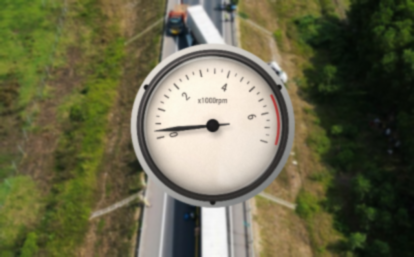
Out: value=250 unit=rpm
